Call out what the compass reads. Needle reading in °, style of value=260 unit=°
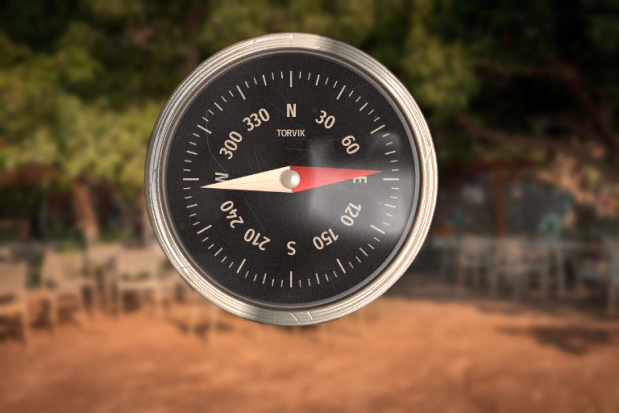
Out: value=85 unit=°
